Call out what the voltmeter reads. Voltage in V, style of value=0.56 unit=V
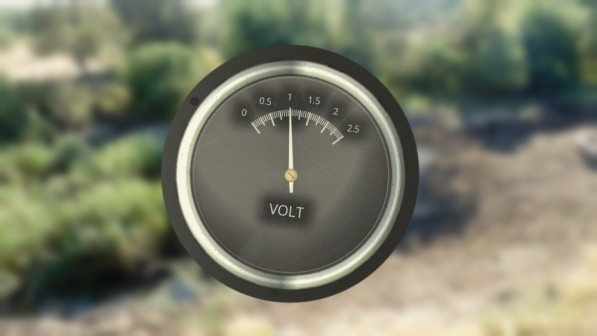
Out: value=1 unit=V
